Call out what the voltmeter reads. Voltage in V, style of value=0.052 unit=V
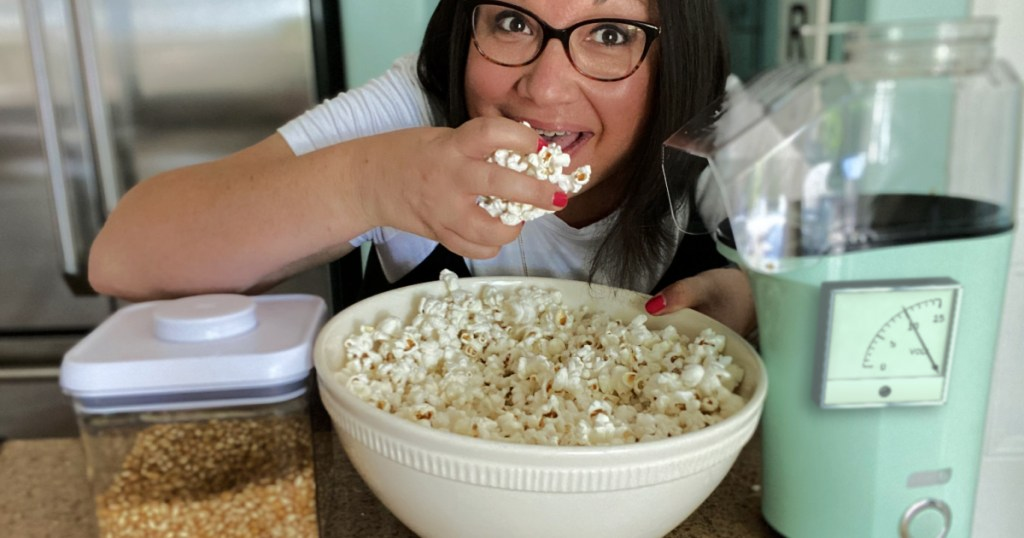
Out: value=10 unit=V
